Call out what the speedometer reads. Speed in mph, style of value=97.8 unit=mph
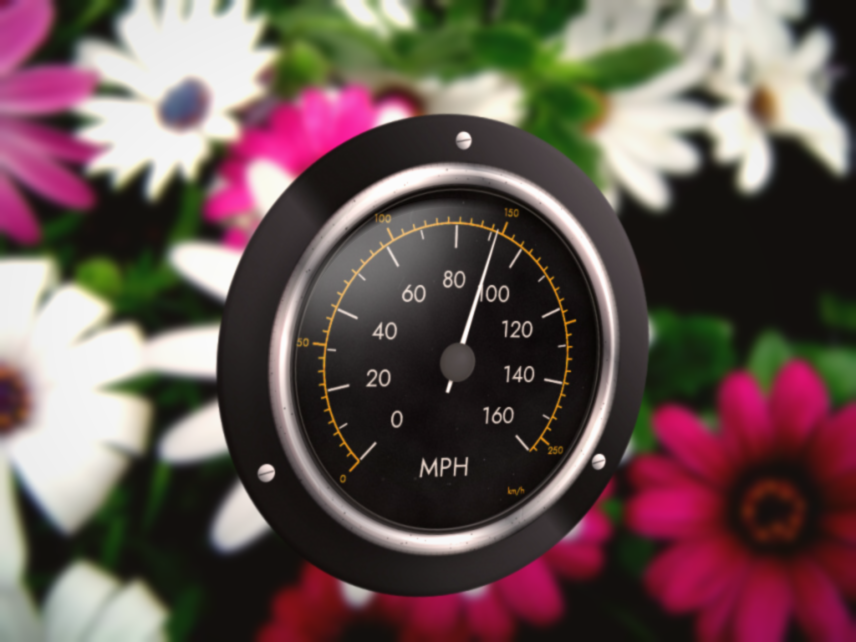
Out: value=90 unit=mph
